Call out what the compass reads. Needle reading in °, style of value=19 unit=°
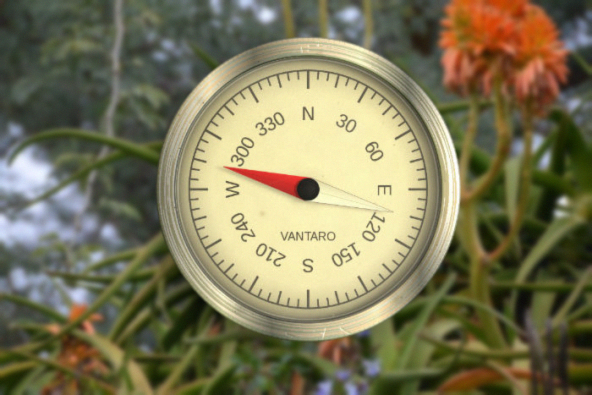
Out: value=285 unit=°
